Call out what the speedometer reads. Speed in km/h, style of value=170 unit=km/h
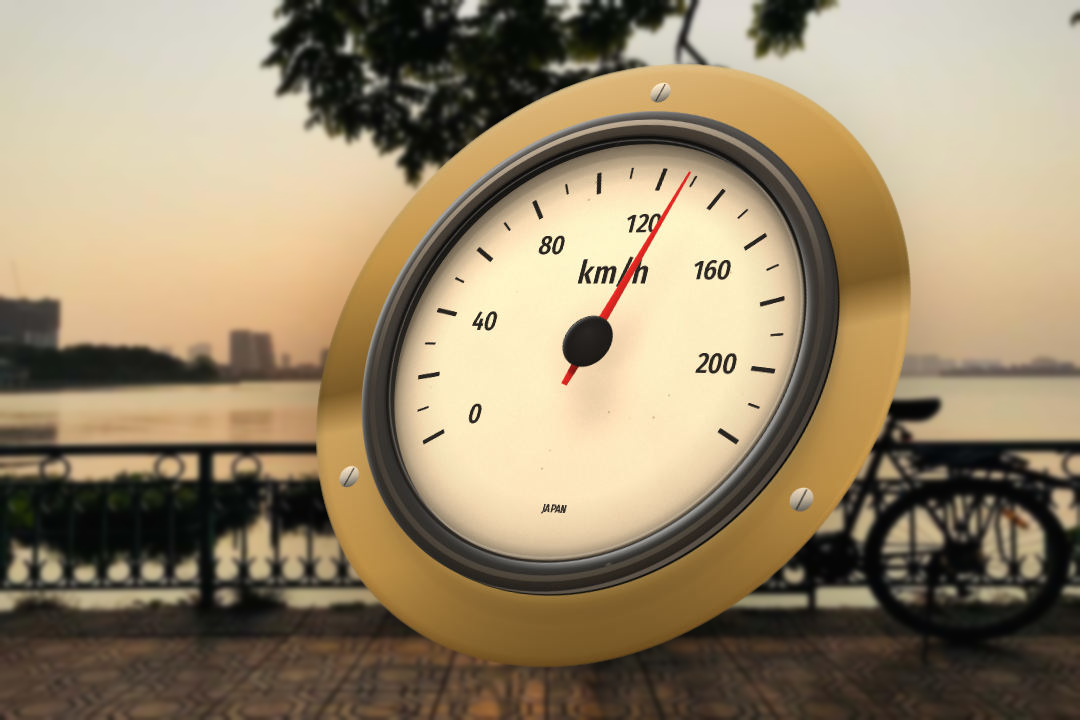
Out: value=130 unit=km/h
